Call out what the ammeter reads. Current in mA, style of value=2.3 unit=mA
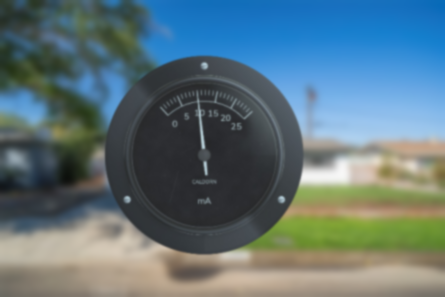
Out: value=10 unit=mA
